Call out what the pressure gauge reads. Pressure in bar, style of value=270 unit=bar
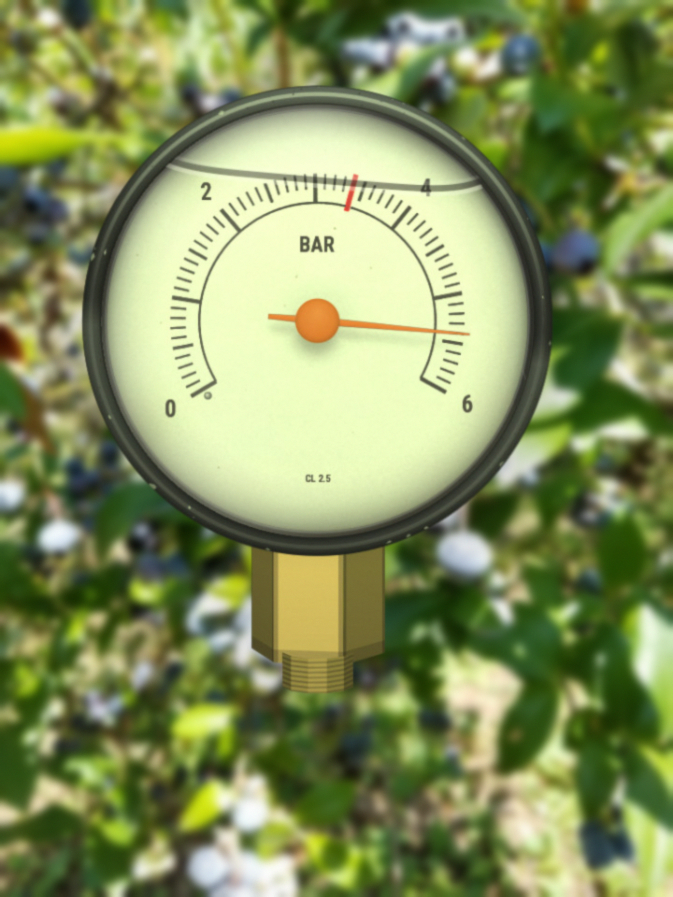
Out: value=5.4 unit=bar
